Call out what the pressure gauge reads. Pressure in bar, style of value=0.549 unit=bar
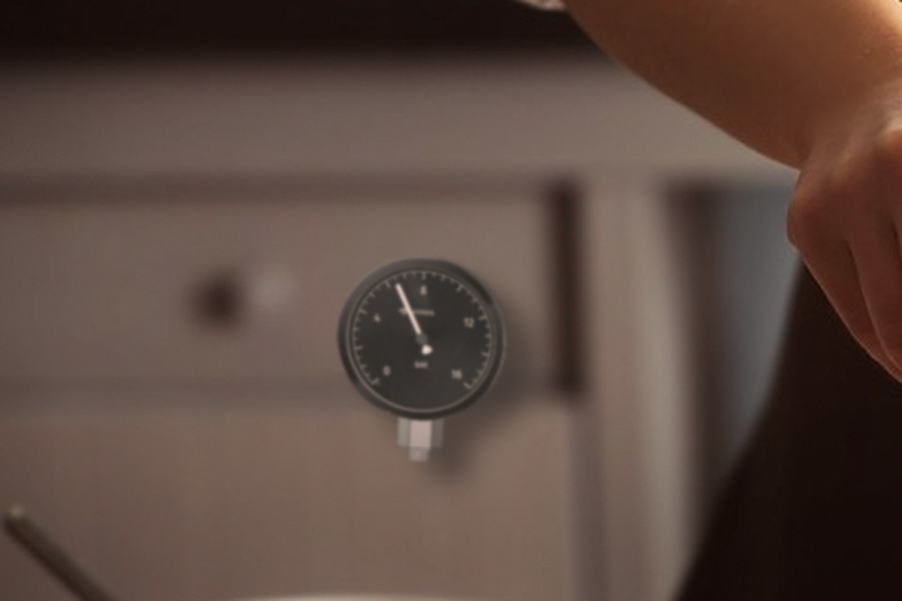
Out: value=6.5 unit=bar
